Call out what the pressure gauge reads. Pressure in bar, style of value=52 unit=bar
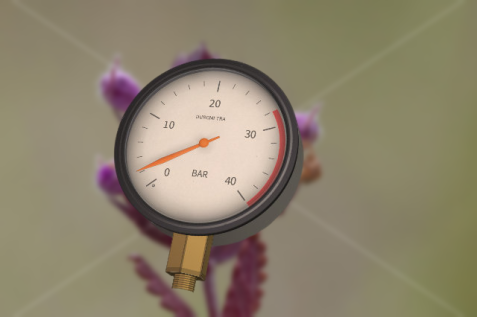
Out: value=2 unit=bar
